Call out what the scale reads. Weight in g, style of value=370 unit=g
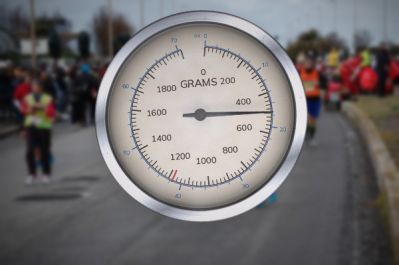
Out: value=500 unit=g
